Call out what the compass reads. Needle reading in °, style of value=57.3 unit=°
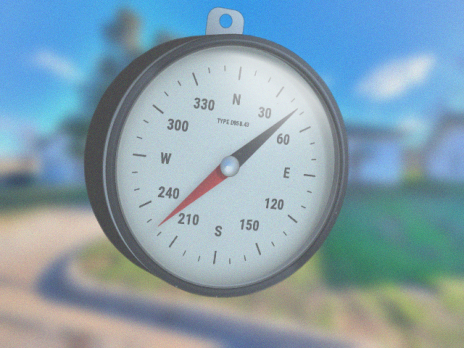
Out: value=225 unit=°
